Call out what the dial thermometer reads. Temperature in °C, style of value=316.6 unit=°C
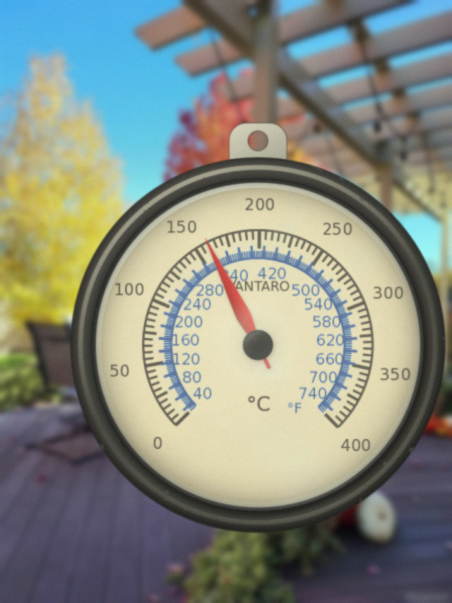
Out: value=160 unit=°C
